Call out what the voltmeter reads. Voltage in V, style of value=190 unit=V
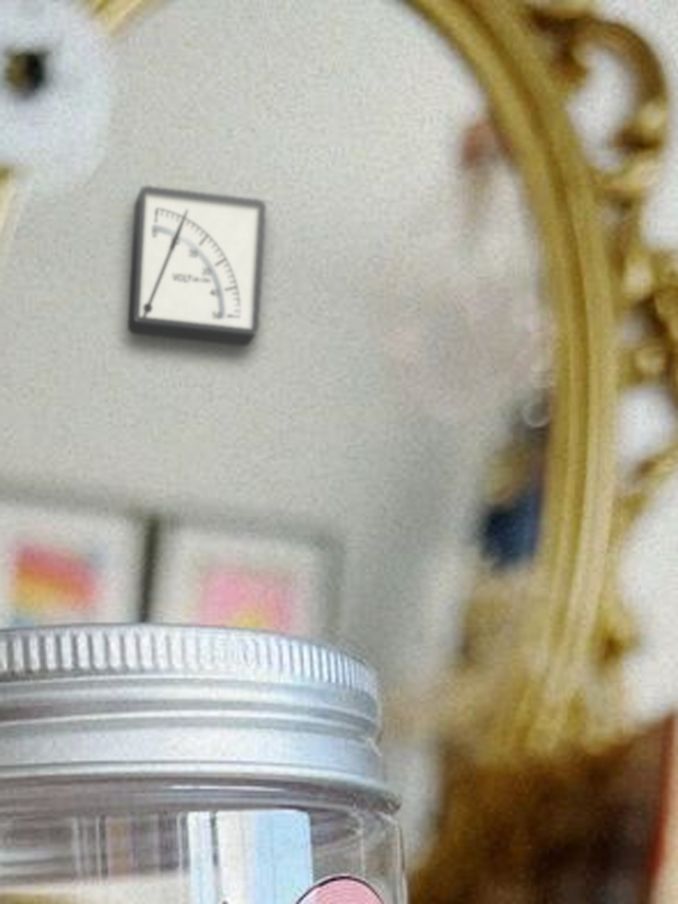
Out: value=10 unit=V
